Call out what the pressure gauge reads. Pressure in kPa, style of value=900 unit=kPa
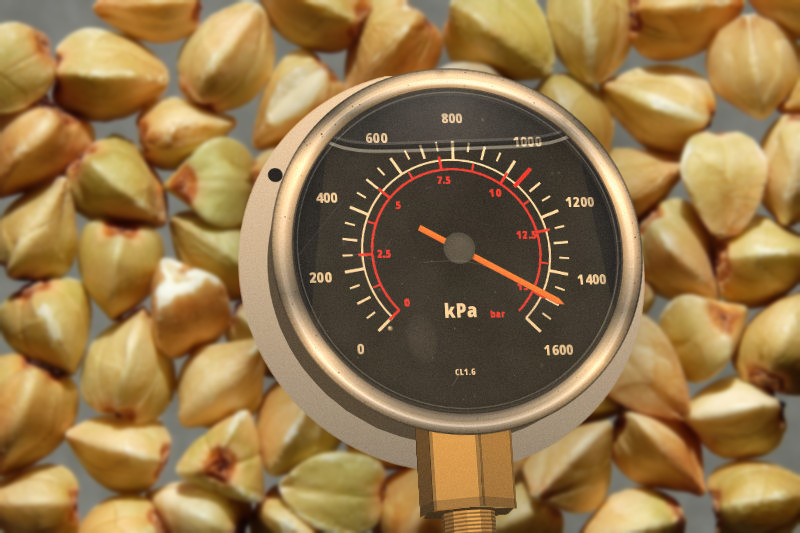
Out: value=1500 unit=kPa
